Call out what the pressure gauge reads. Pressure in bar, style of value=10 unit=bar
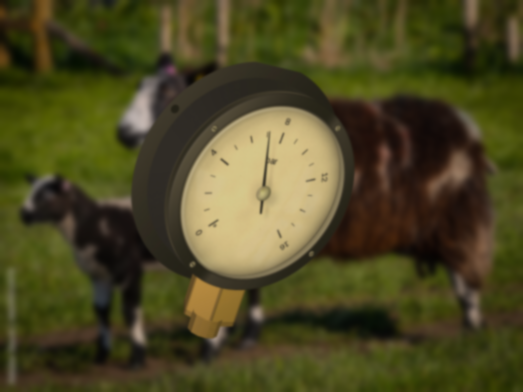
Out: value=7 unit=bar
